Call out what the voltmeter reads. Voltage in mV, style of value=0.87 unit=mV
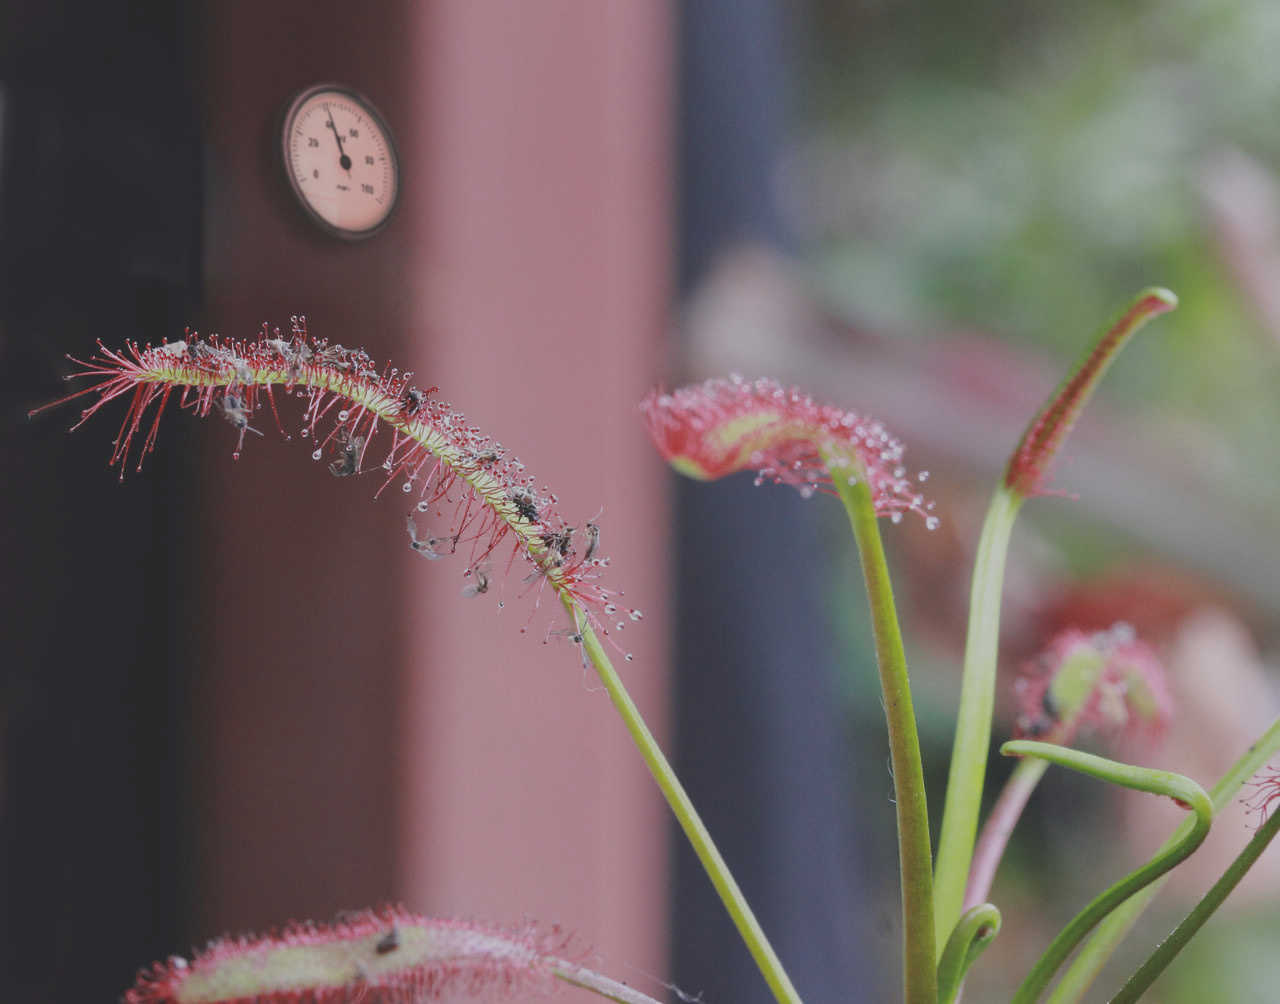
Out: value=40 unit=mV
